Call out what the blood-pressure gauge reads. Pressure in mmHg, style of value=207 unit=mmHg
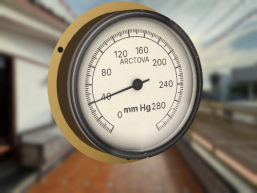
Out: value=40 unit=mmHg
